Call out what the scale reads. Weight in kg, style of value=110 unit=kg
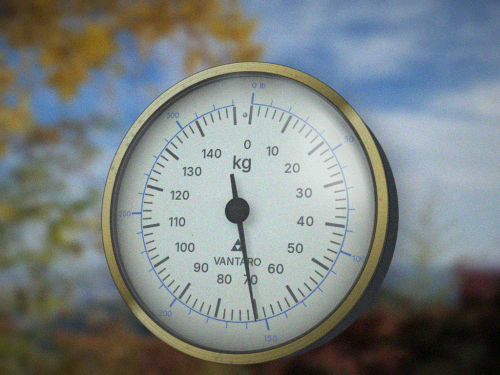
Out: value=70 unit=kg
